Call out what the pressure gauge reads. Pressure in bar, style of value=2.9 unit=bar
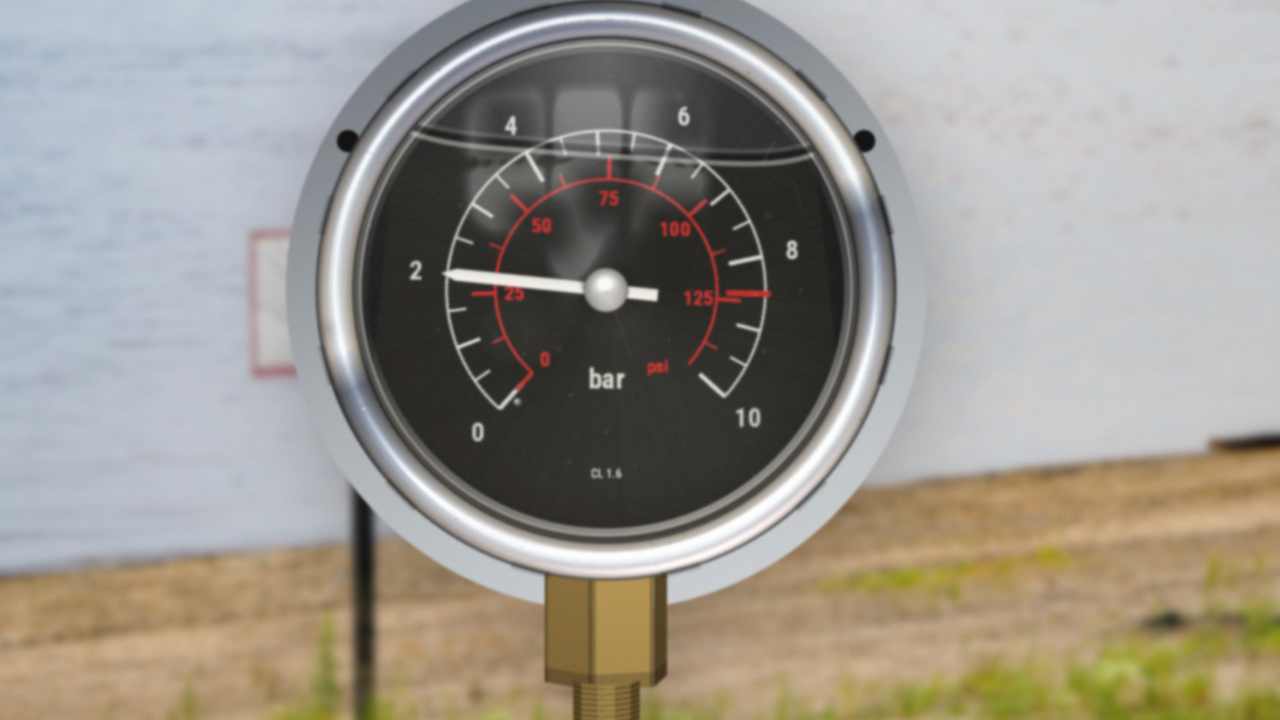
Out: value=2 unit=bar
